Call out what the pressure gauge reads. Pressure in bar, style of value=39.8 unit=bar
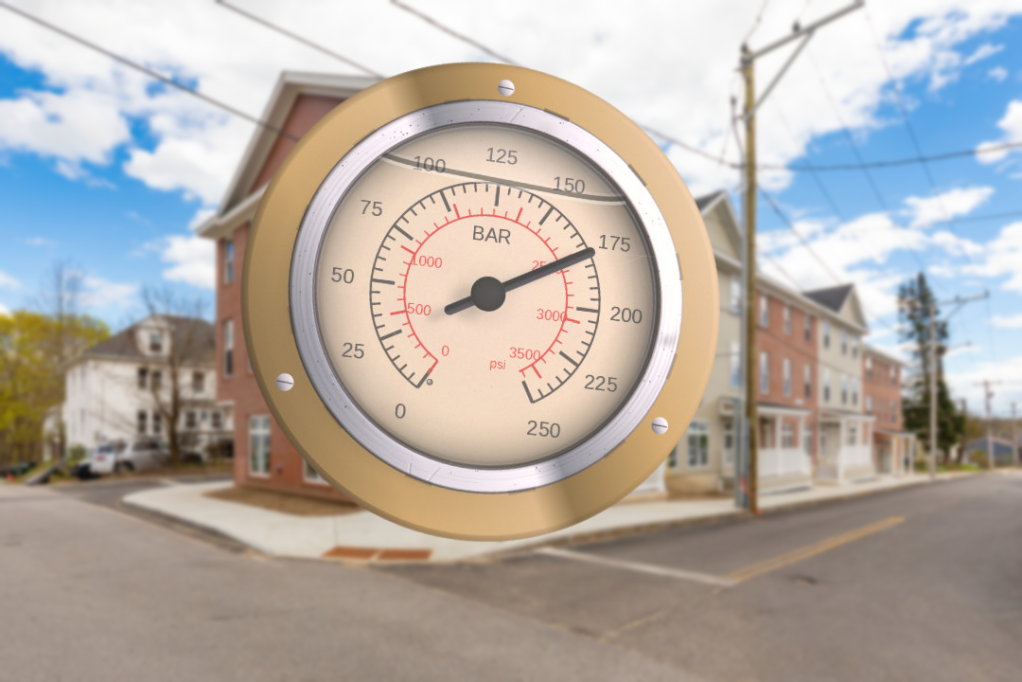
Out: value=175 unit=bar
